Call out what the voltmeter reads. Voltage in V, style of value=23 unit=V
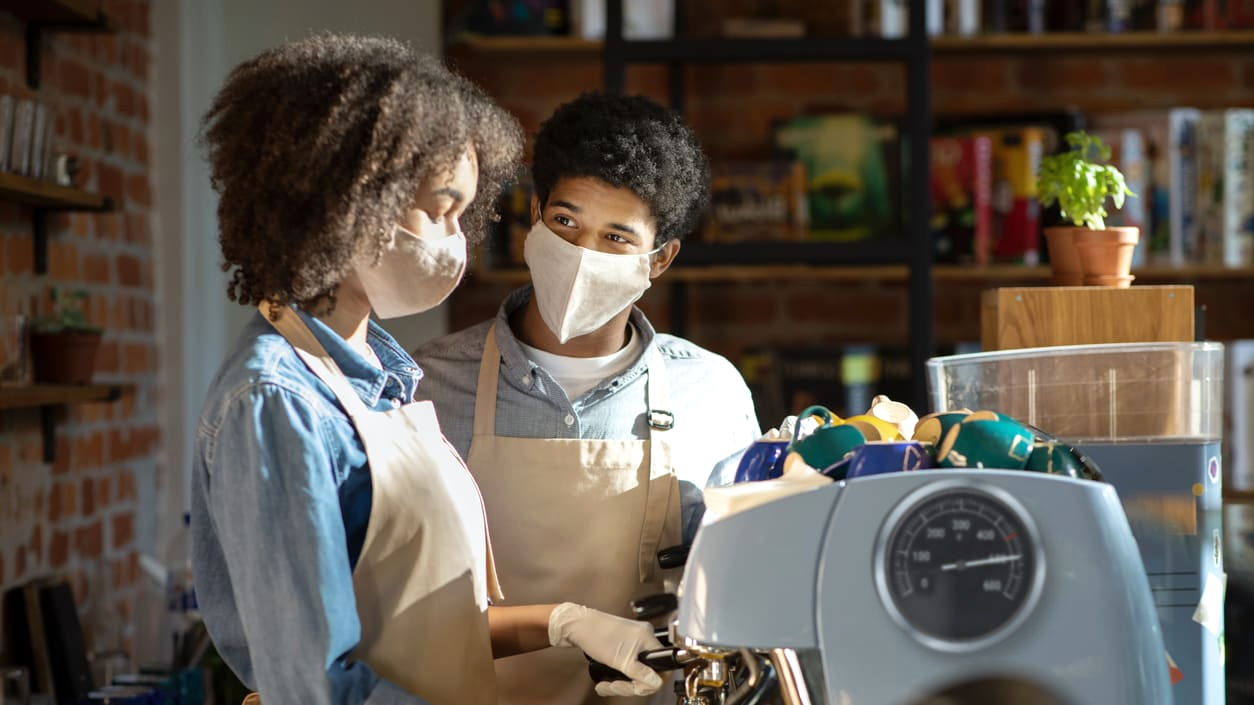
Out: value=500 unit=V
